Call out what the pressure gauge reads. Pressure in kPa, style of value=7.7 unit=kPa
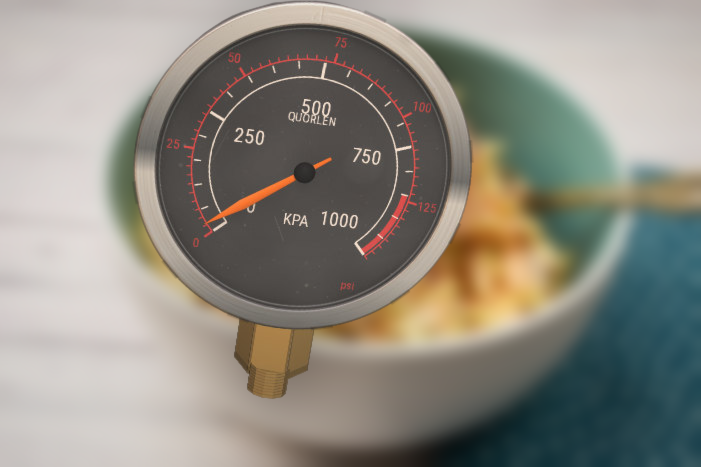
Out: value=25 unit=kPa
